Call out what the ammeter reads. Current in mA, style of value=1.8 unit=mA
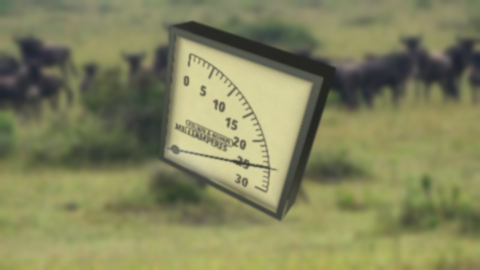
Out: value=25 unit=mA
